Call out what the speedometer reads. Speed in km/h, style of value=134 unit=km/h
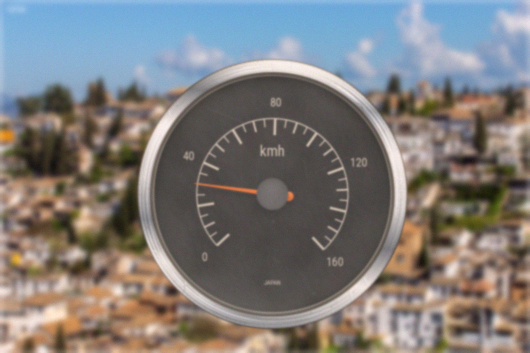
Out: value=30 unit=km/h
